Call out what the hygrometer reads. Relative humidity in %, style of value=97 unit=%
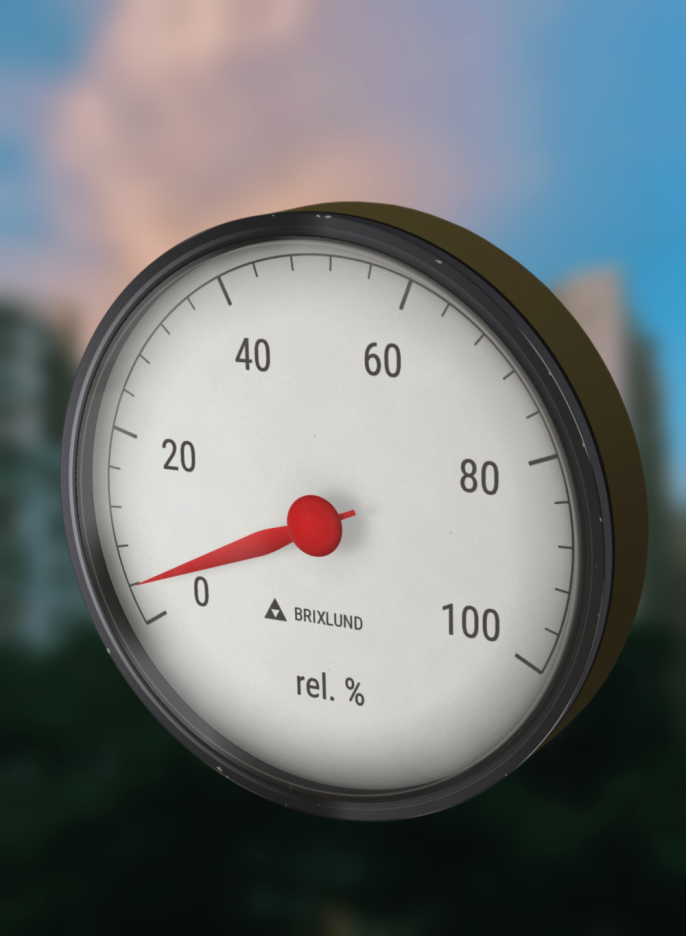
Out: value=4 unit=%
